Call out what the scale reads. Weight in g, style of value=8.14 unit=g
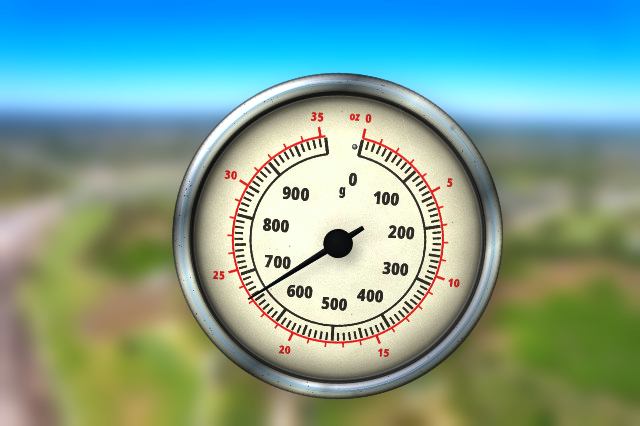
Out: value=660 unit=g
